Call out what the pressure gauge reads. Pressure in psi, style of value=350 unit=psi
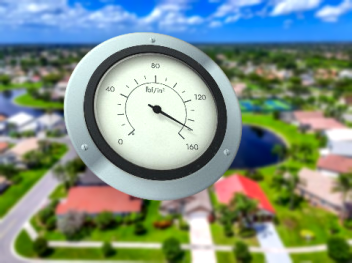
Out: value=150 unit=psi
